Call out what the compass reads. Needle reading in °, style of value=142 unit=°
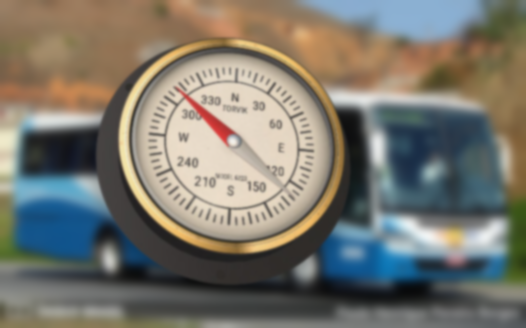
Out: value=310 unit=°
